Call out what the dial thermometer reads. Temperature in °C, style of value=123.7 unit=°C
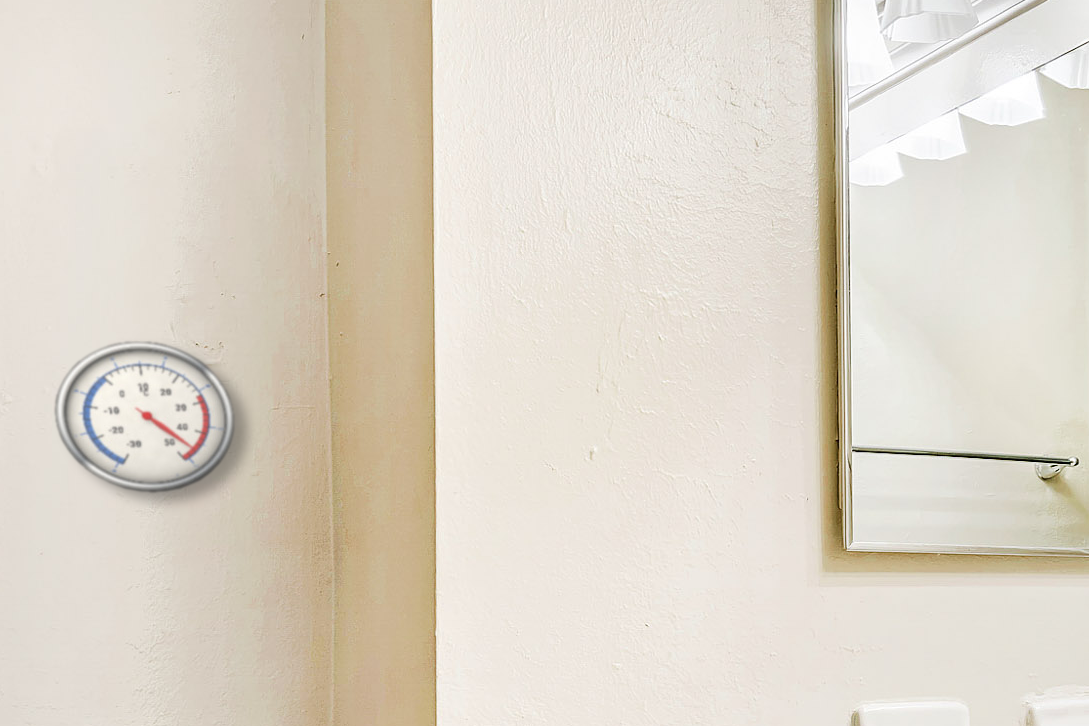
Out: value=46 unit=°C
